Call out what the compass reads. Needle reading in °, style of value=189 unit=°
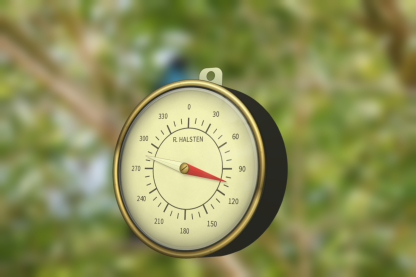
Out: value=105 unit=°
